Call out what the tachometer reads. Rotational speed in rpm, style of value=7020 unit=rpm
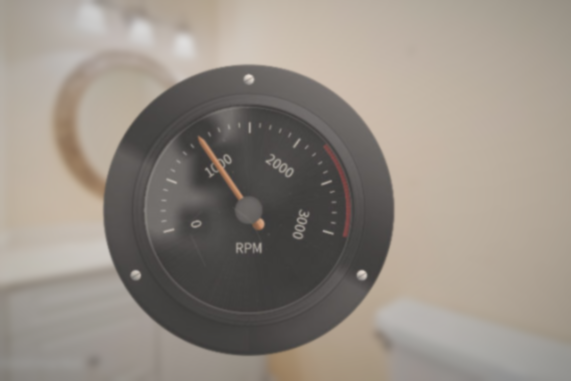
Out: value=1000 unit=rpm
